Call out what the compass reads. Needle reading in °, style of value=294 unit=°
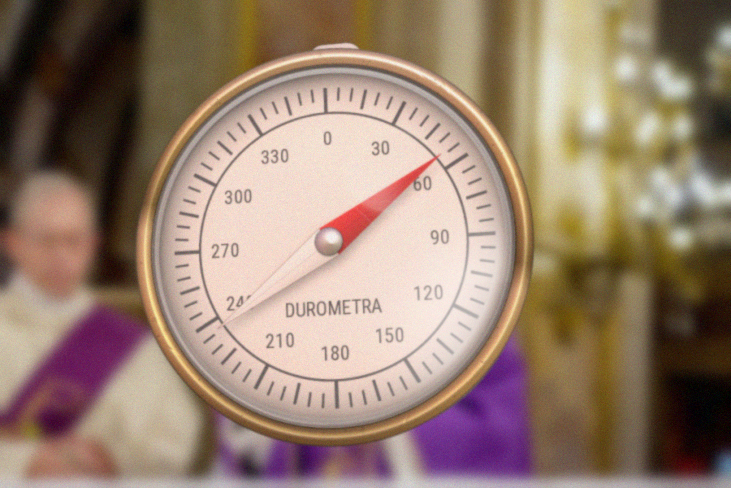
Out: value=55 unit=°
